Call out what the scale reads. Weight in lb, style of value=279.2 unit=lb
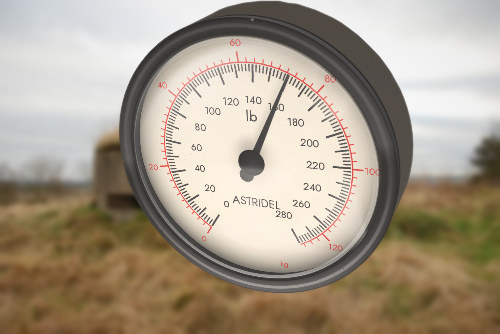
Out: value=160 unit=lb
